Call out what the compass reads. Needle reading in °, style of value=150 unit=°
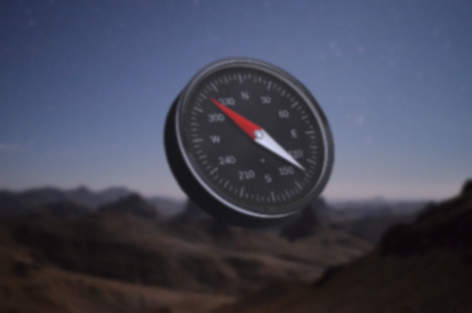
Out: value=315 unit=°
